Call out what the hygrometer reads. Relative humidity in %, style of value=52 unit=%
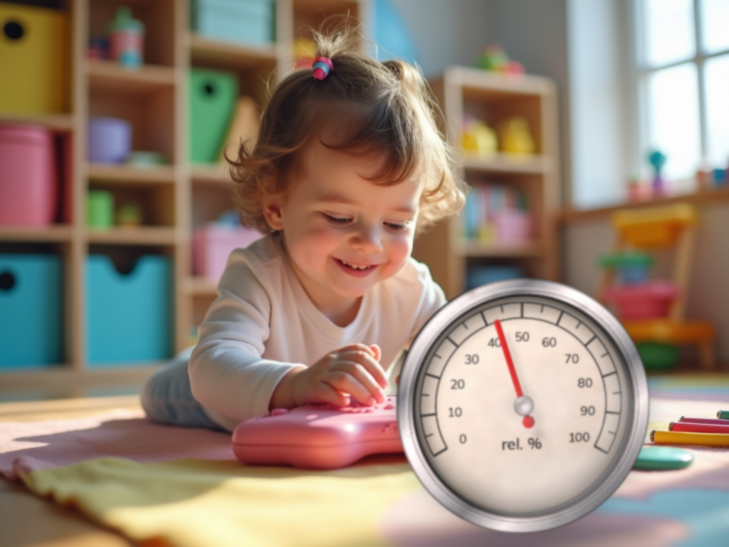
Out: value=42.5 unit=%
